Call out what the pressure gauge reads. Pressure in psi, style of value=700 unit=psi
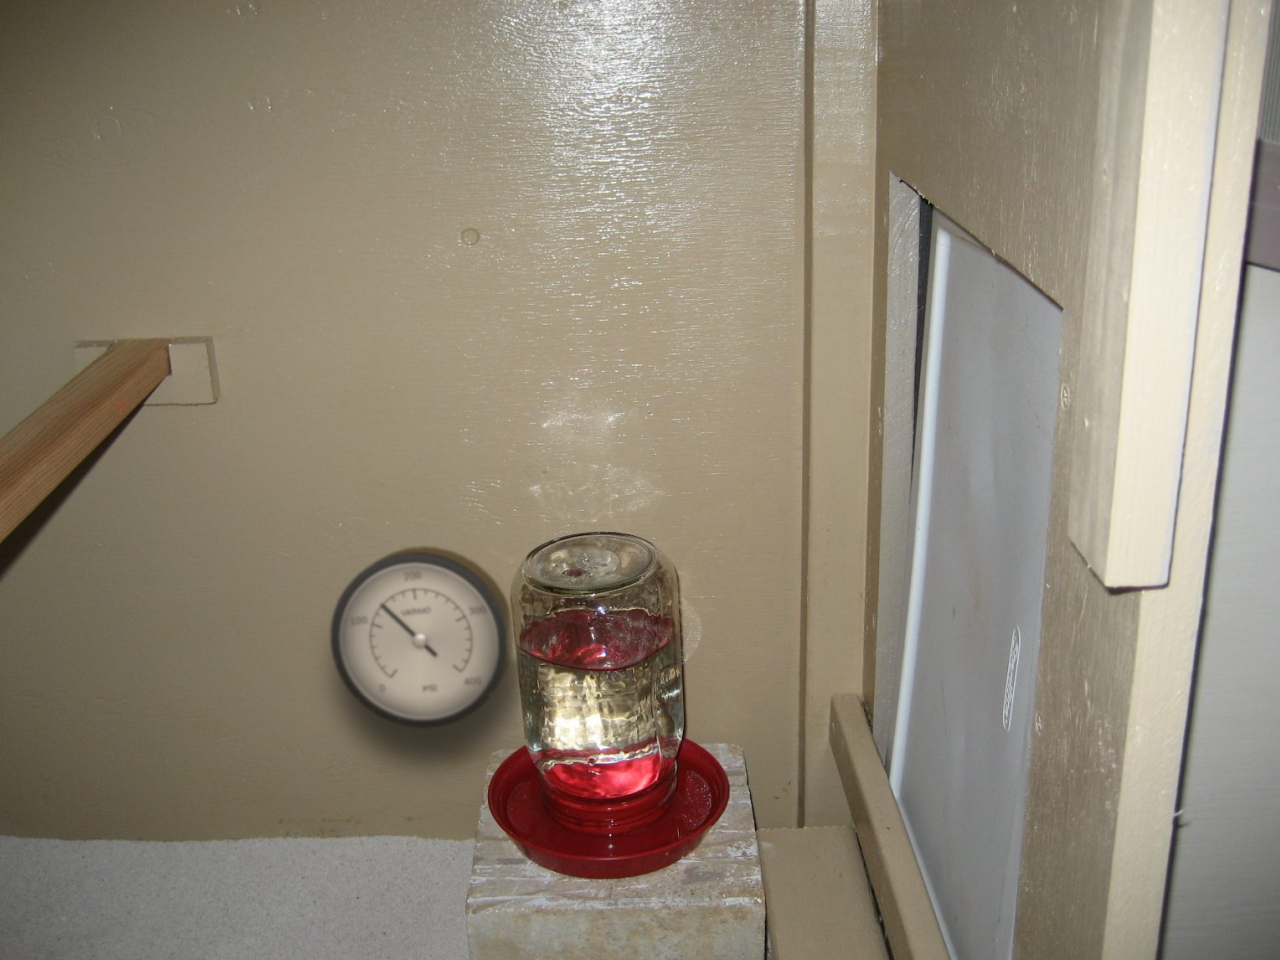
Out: value=140 unit=psi
